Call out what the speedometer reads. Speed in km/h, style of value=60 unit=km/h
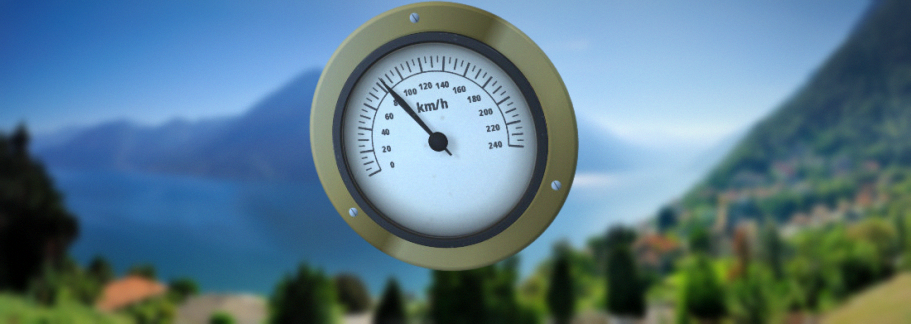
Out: value=85 unit=km/h
